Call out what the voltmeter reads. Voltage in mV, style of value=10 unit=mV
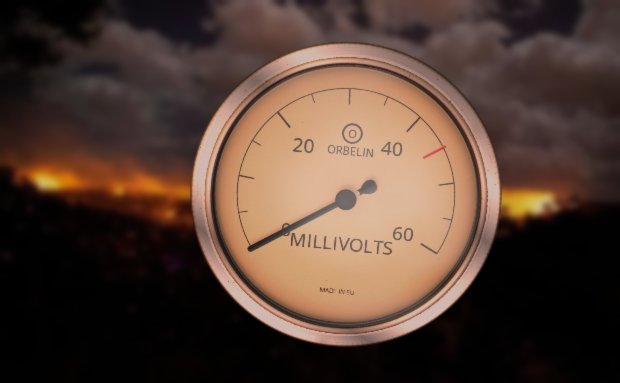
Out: value=0 unit=mV
